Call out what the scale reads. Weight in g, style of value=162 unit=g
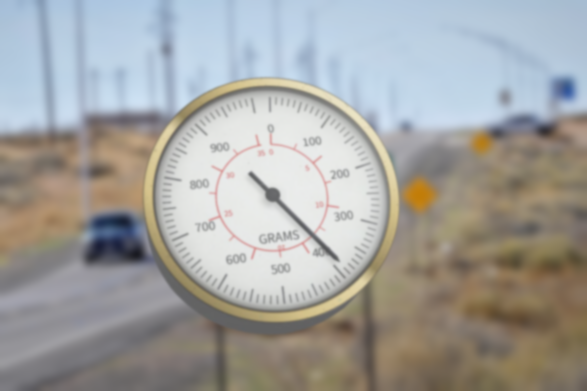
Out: value=390 unit=g
